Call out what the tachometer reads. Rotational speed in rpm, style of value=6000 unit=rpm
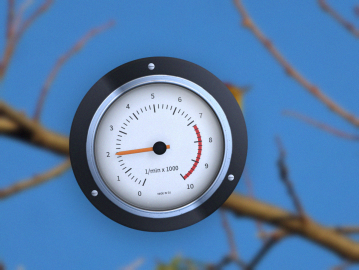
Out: value=2000 unit=rpm
